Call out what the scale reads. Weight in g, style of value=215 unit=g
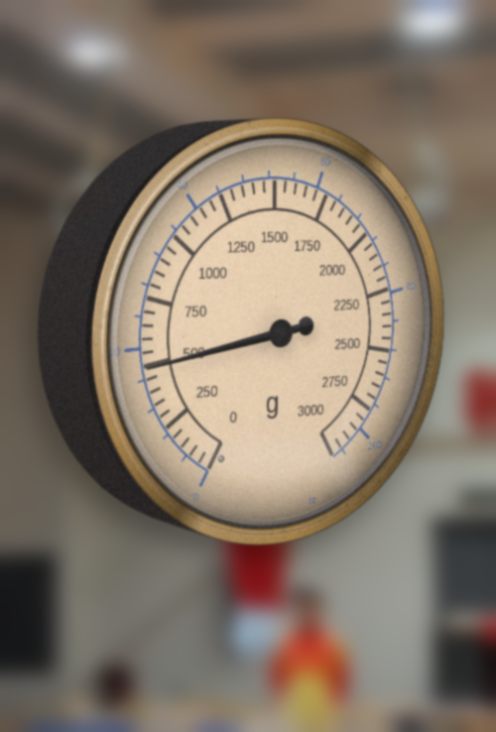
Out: value=500 unit=g
